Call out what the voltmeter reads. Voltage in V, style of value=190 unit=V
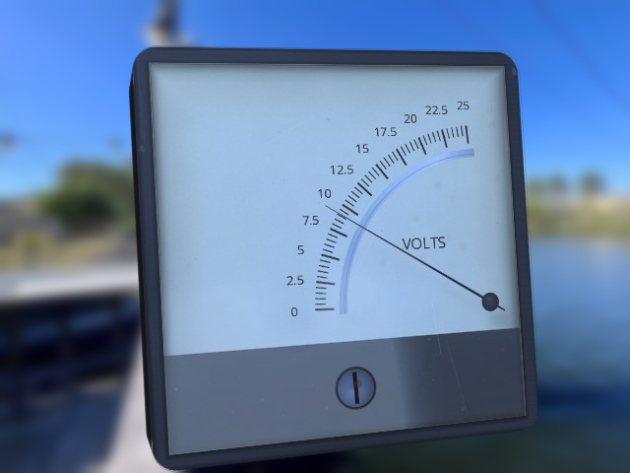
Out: value=9 unit=V
